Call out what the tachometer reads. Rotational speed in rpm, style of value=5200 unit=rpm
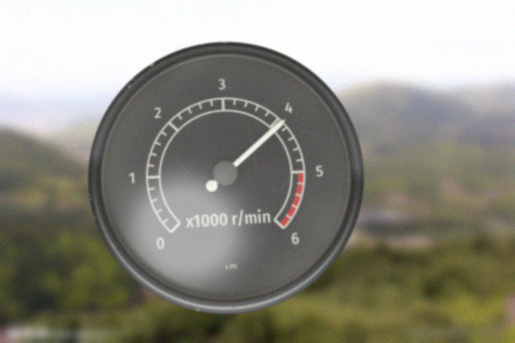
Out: value=4100 unit=rpm
